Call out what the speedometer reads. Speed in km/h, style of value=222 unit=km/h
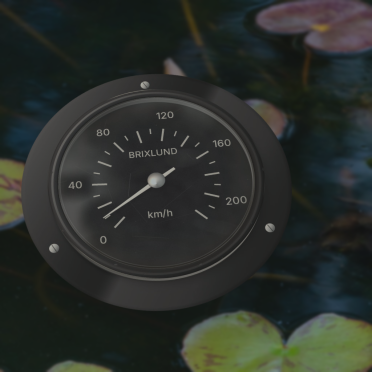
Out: value=10 unit=km/h
